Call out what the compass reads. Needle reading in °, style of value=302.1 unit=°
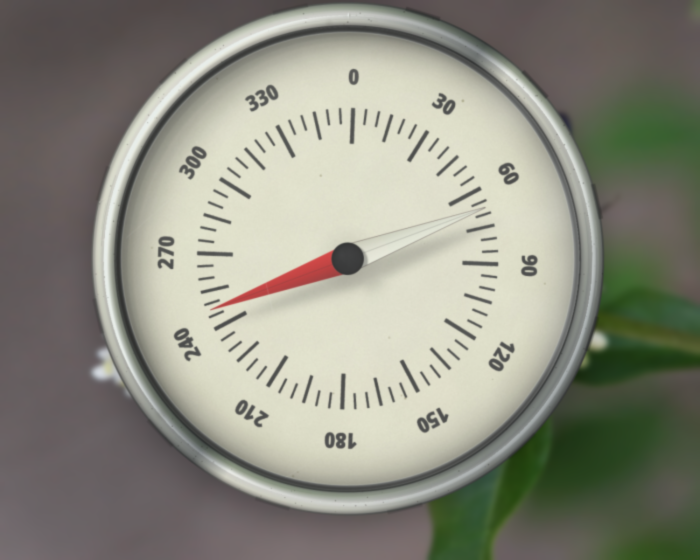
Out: value=247.5 unit=°
